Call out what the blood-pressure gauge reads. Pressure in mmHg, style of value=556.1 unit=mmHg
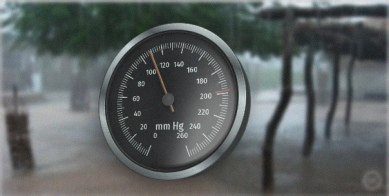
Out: value=110 unit=mmHg
